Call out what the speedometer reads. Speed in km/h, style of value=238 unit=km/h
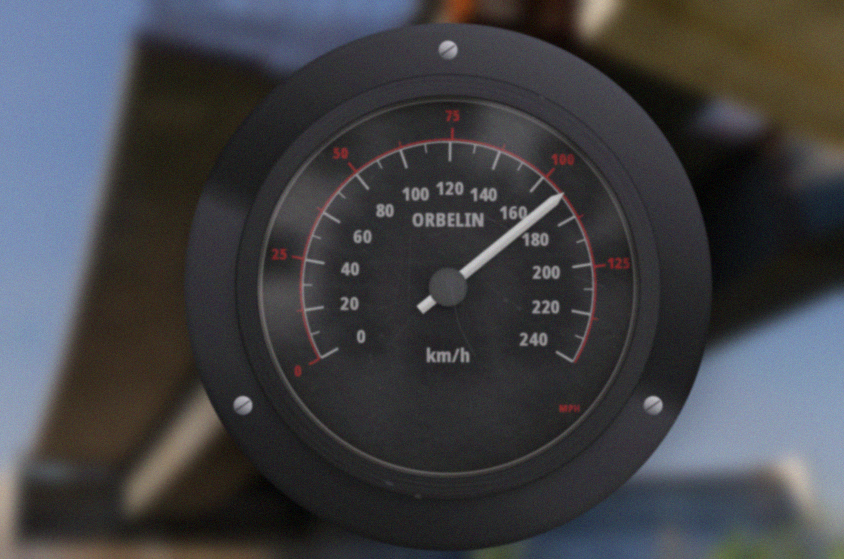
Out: value=170 unit=km/h
